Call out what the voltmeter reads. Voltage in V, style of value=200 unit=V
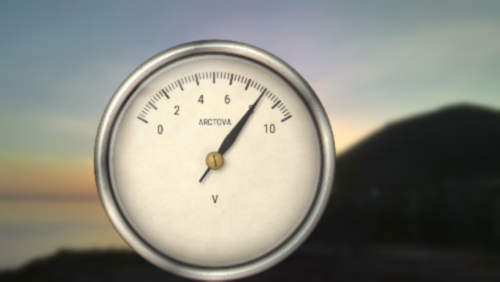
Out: value=8 unit=V
